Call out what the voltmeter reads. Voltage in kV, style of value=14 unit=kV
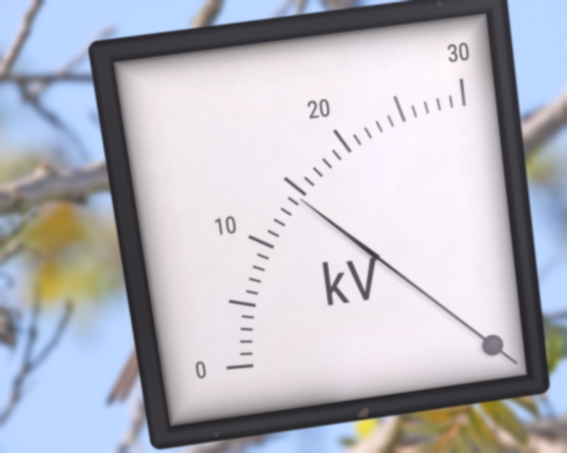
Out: value=14.5 unit=kV
